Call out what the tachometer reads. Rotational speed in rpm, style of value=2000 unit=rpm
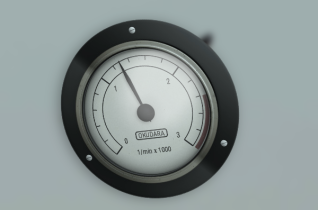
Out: value=1300 unit=rpm
